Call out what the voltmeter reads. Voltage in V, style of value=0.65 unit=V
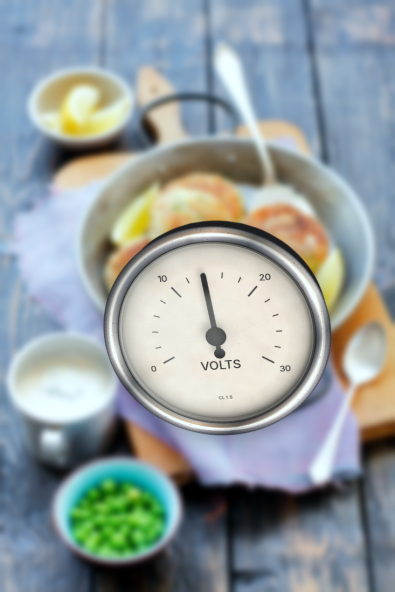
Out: value=14 unit=V
